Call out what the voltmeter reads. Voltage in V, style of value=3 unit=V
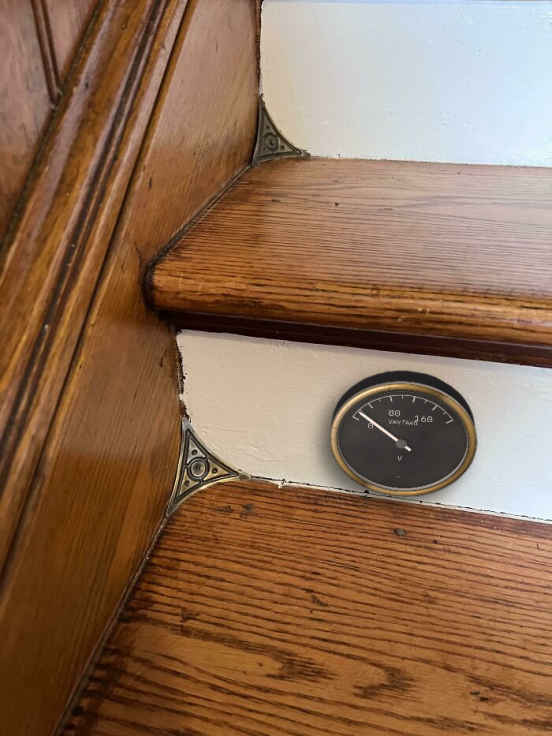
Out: value=20 unit=V
